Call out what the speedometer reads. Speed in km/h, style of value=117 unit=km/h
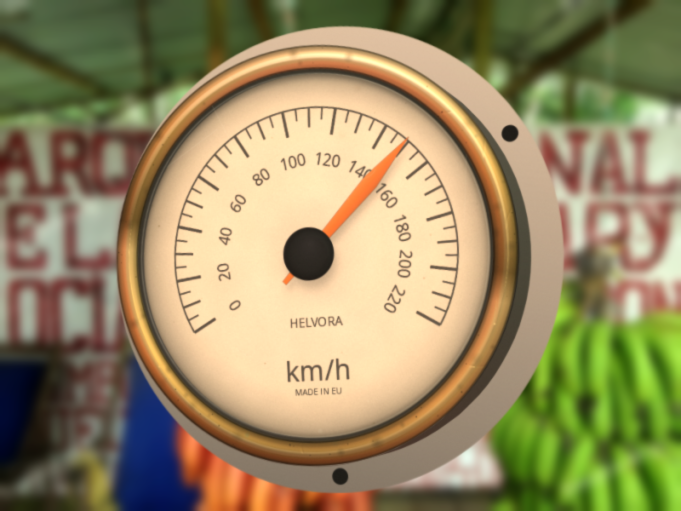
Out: value=150 unit=km/h
